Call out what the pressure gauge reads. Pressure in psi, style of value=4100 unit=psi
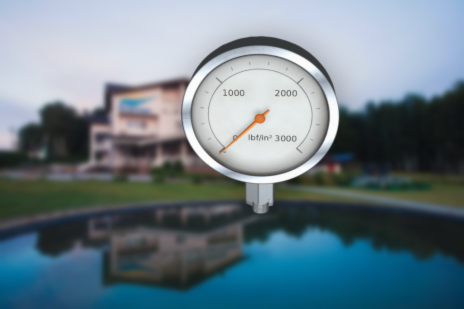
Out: value=0 unit=psi
